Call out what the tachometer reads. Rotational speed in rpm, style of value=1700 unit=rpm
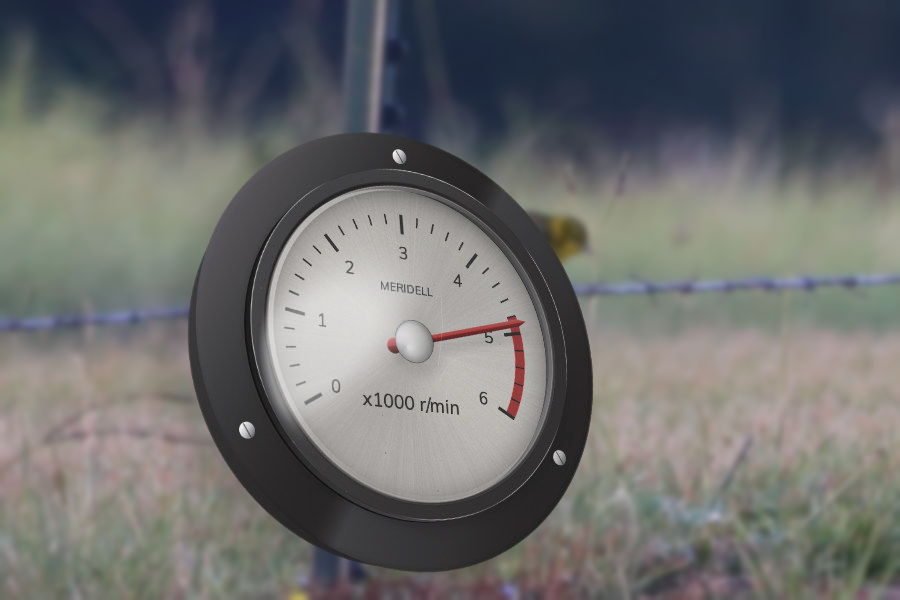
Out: value=4900 unit=rpm
